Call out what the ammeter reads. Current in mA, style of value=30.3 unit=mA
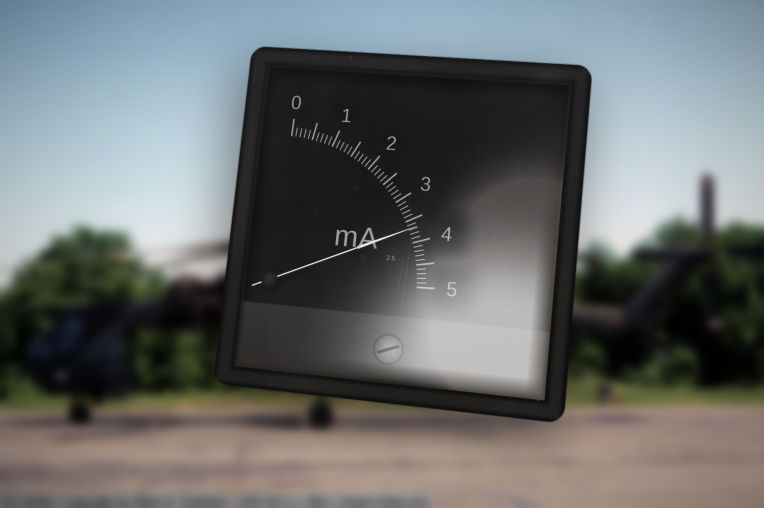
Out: value=3.7 unit=mA
